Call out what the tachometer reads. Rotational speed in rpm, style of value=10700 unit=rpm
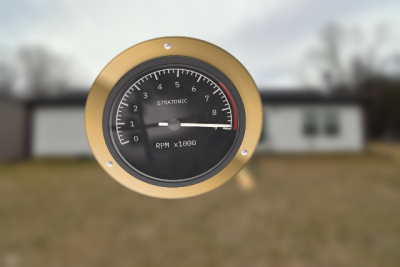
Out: value=8800 unit=rpm
